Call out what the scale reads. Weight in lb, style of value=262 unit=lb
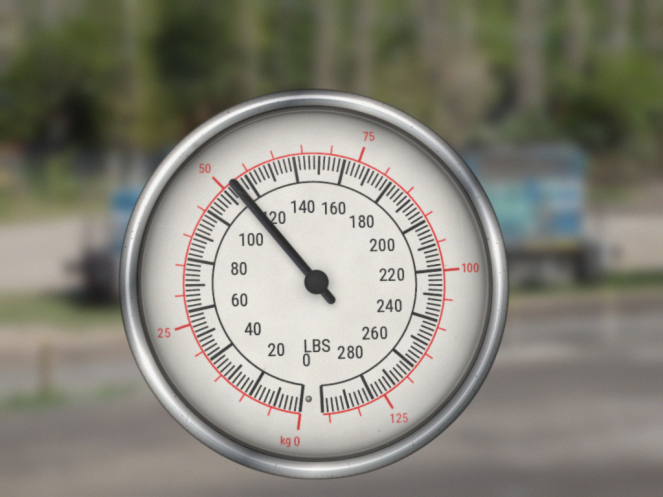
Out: value=114 unit=lb
